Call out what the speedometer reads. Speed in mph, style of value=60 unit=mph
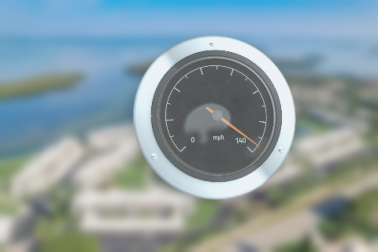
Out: value=135 unit=mph
